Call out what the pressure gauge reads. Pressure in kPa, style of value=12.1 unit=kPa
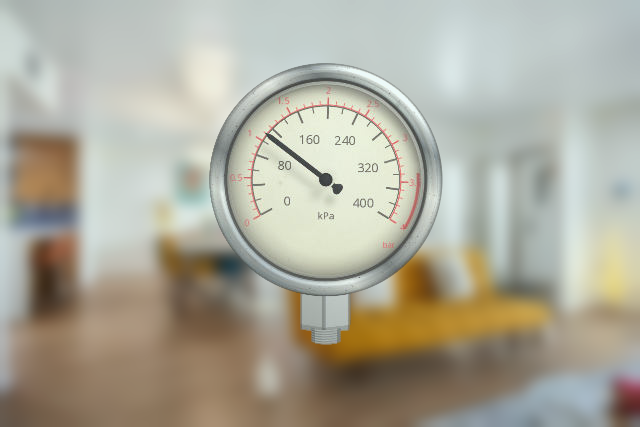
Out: value=110 unit=kPa
